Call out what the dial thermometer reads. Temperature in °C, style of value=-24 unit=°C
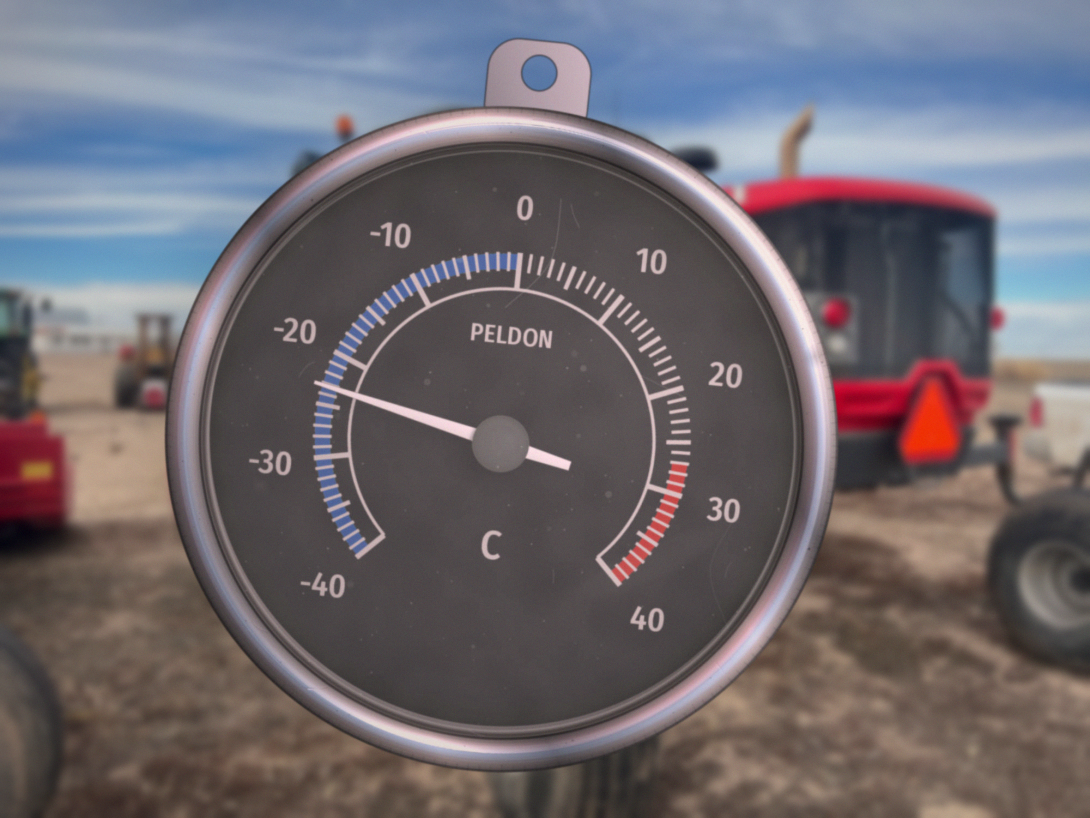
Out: value=-23 unit=°C
